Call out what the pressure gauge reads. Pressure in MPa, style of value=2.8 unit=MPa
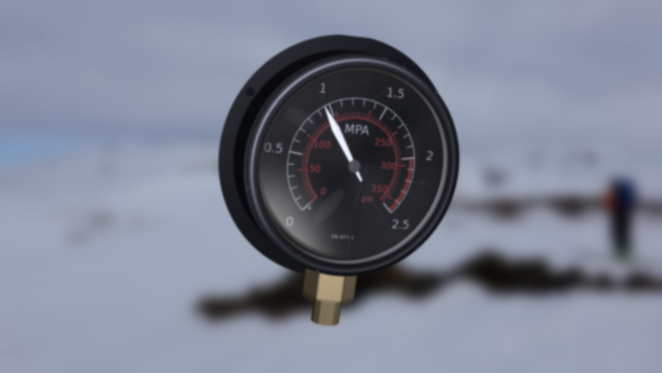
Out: value=0.95 unit=MPa
